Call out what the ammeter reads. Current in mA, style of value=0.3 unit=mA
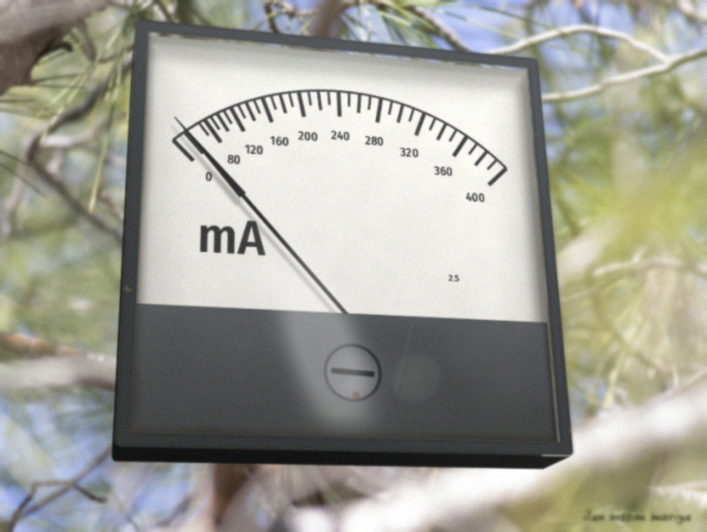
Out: value=40 unit=mA
